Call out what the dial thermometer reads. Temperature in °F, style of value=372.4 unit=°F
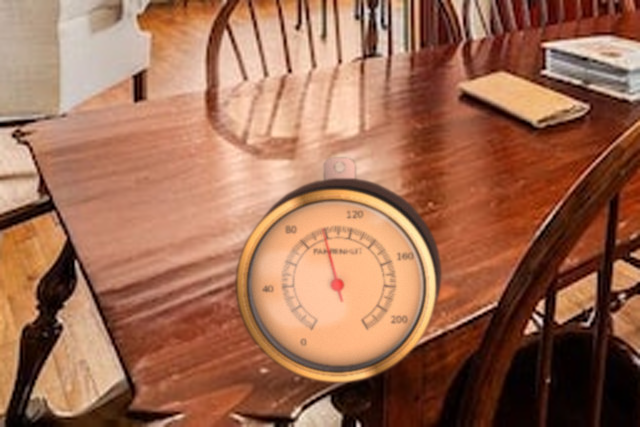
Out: value=100 unit=°F
